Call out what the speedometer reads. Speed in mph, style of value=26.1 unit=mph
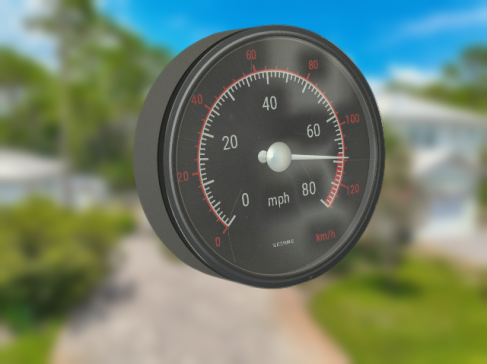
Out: value=69 unit=mph
